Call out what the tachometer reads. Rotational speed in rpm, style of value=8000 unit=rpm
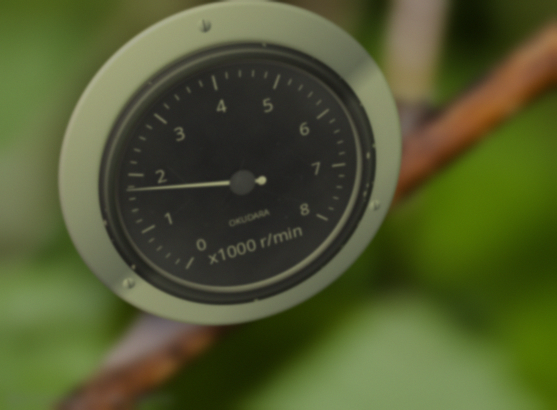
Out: value=1800 unit=rpm
